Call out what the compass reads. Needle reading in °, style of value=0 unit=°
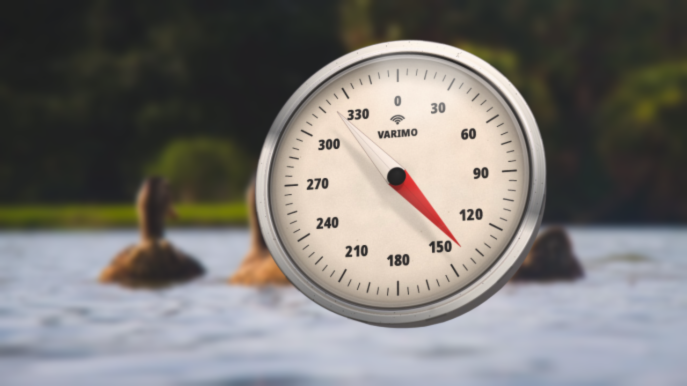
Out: value=140 unit=°
